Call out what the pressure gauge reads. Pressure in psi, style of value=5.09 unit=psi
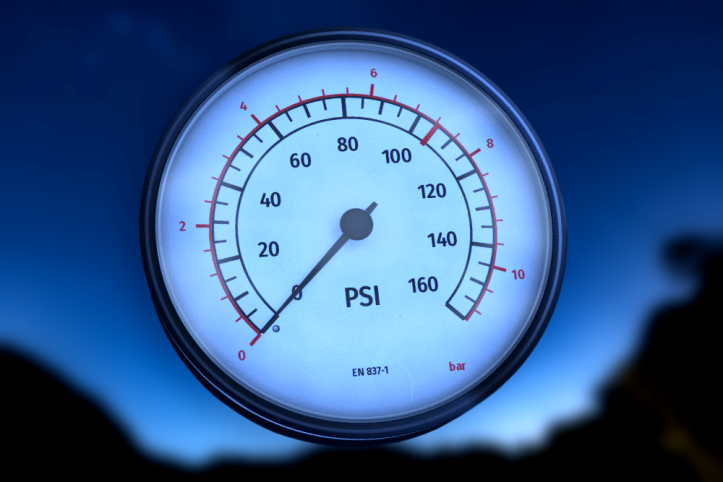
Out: value=0 unit=psi
